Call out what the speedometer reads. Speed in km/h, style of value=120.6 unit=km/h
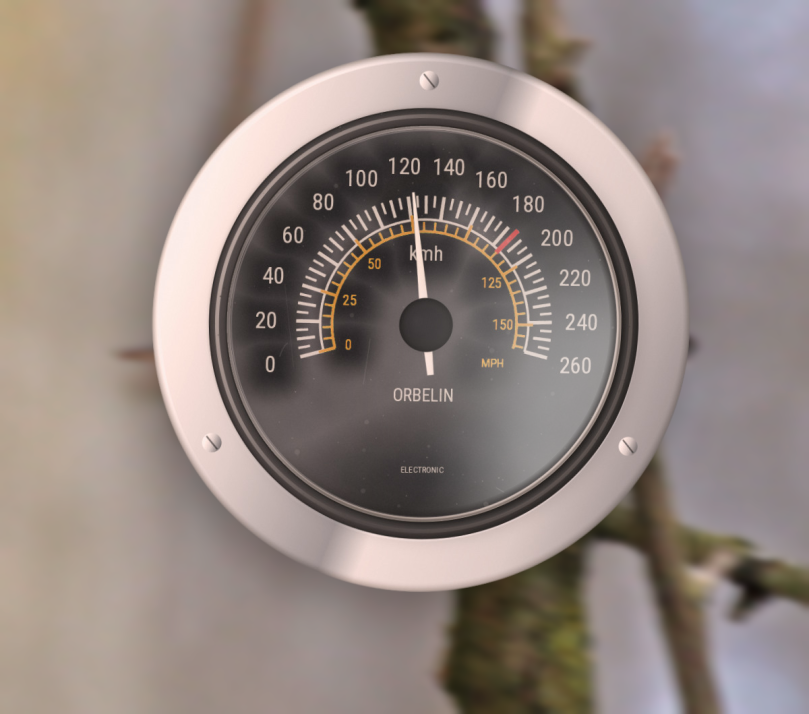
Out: value=122.5 unit=km/h
